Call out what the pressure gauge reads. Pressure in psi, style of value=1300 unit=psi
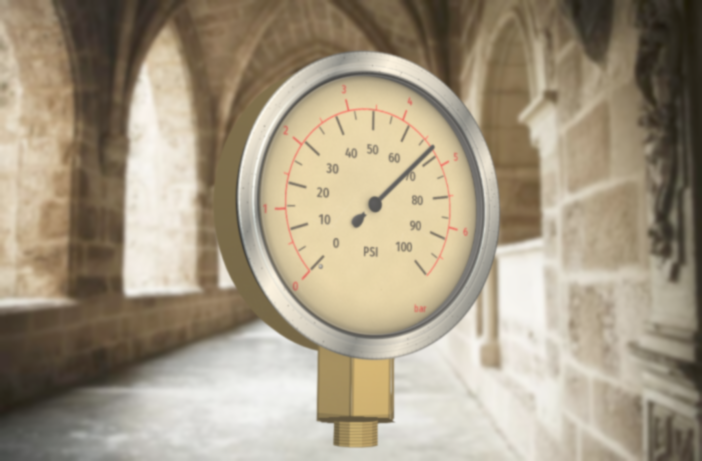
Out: value=67.5 unit=psi
